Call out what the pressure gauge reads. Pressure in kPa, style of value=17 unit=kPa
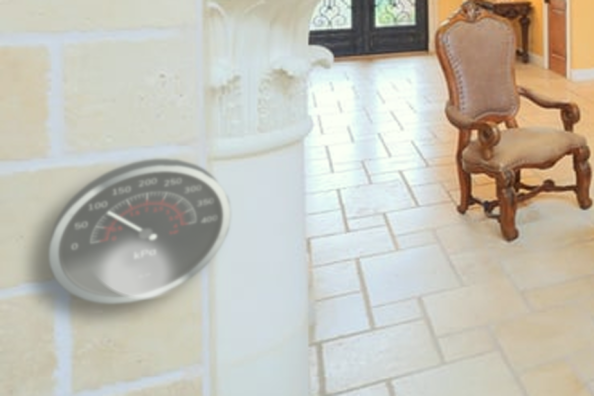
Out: value=100 unit=kPa
